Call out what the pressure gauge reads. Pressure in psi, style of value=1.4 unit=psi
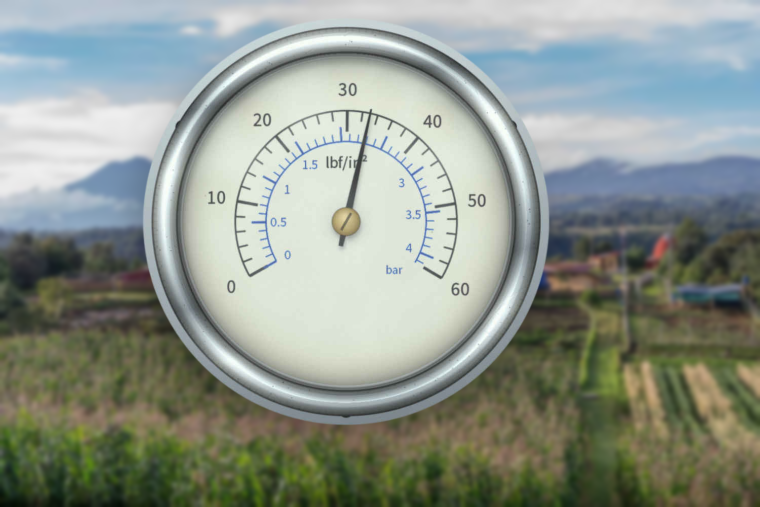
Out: value=33 unit=psi
